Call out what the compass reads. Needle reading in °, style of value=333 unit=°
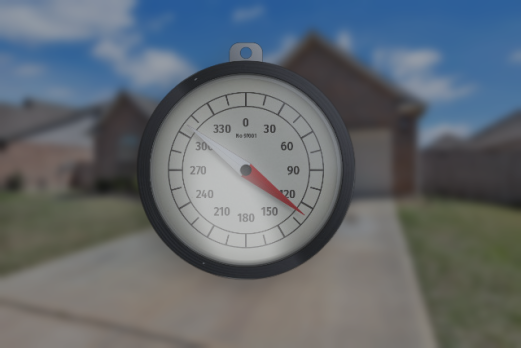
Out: value=127.5 unit=°
